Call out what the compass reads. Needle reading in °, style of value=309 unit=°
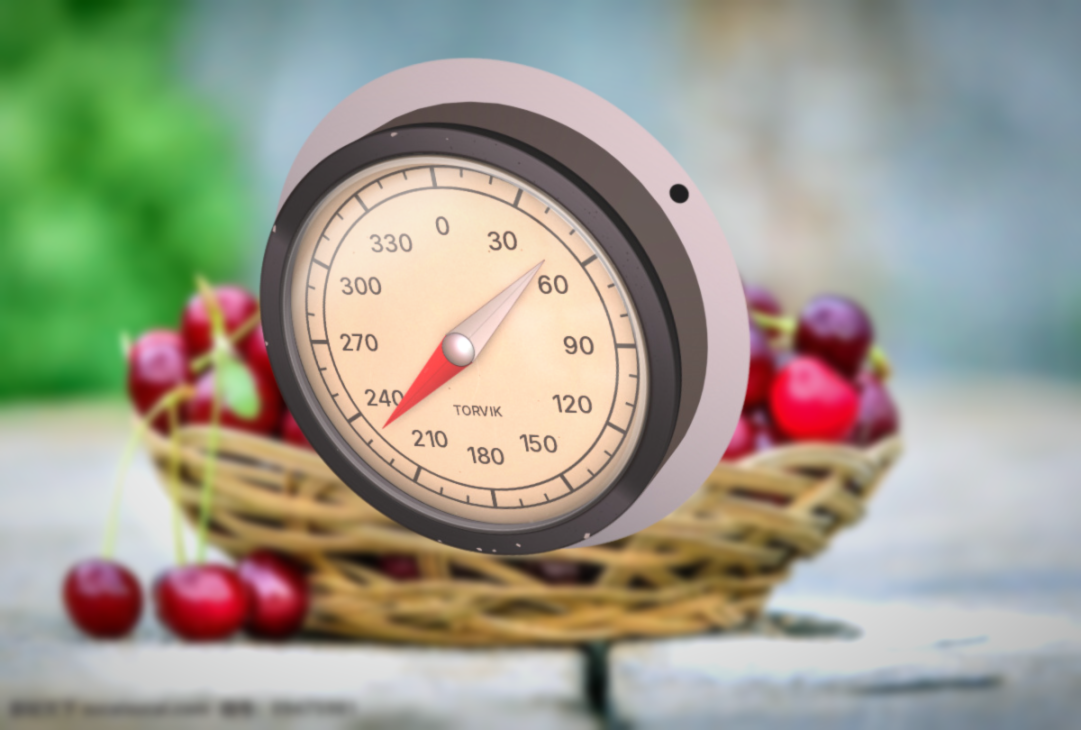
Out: value=230 unit=°
